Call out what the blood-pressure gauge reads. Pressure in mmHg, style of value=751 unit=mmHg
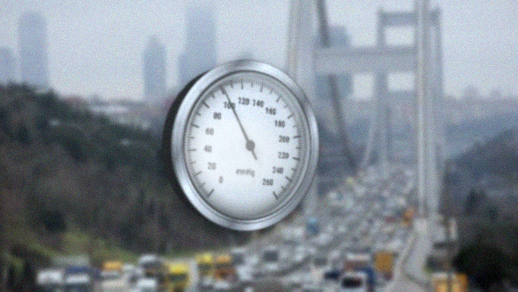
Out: value=100 unit=mmHg
